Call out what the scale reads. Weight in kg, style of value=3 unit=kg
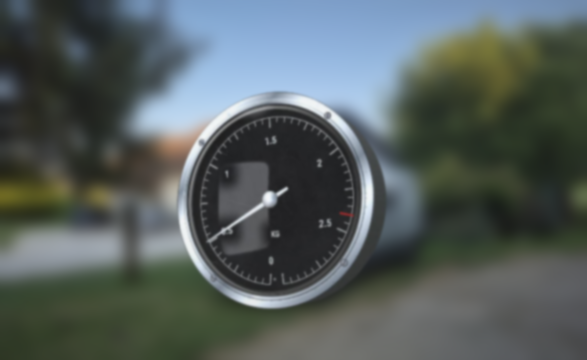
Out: value=0.5 unit=kg
